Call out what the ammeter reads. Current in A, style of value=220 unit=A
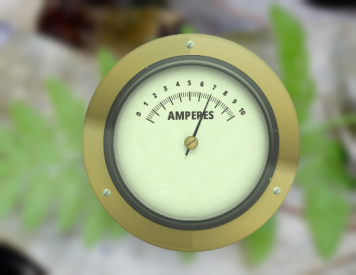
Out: value=7 unit=A
